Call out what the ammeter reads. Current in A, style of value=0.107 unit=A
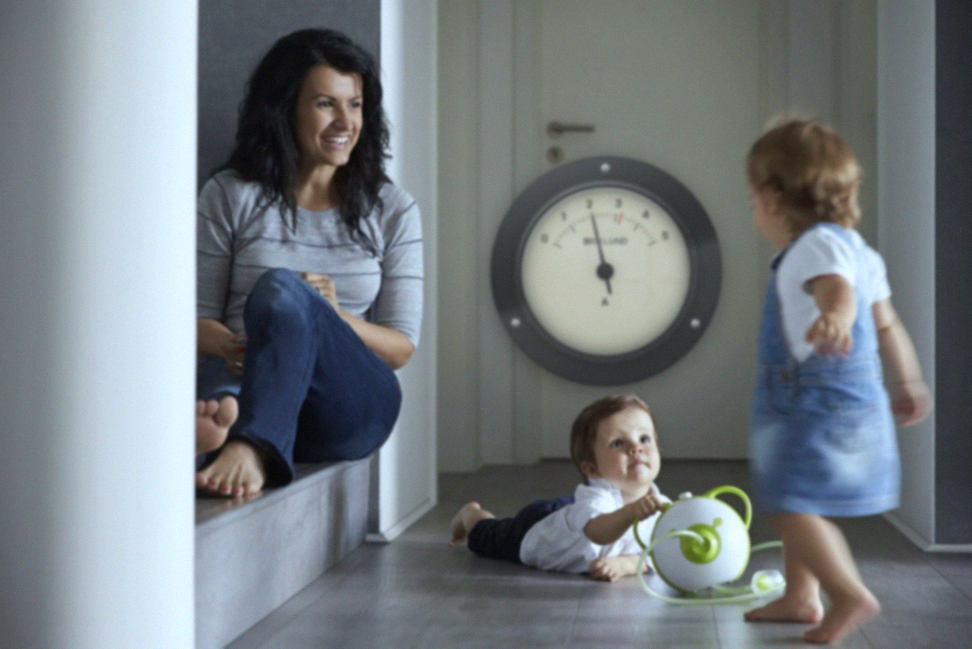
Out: value=2 unit=A
